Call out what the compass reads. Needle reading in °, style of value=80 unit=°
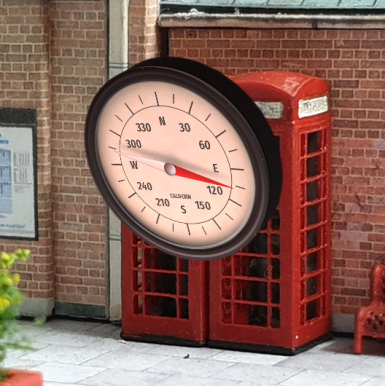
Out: value=105 unit=°
